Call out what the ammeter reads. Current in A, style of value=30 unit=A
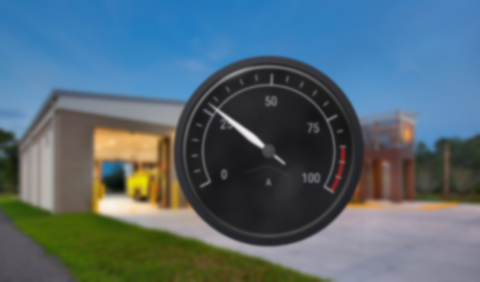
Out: value=27.5 unit=A
